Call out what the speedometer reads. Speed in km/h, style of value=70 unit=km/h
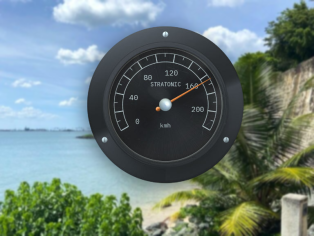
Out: value=165 unit=km/h
